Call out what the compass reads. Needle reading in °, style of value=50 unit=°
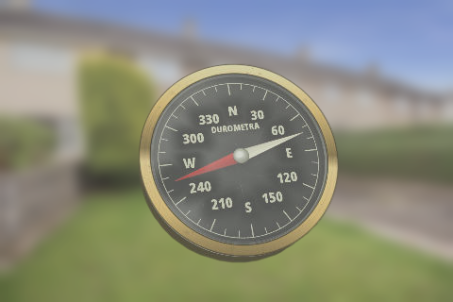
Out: value=255 unit=°
